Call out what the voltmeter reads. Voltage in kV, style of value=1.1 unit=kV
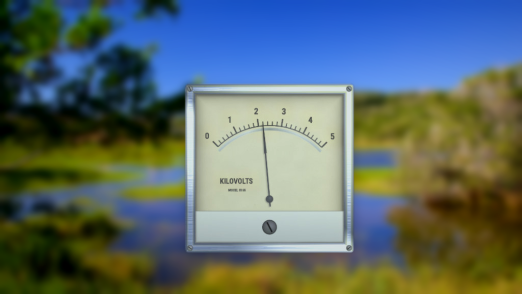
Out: value=2.2 unit=kV
